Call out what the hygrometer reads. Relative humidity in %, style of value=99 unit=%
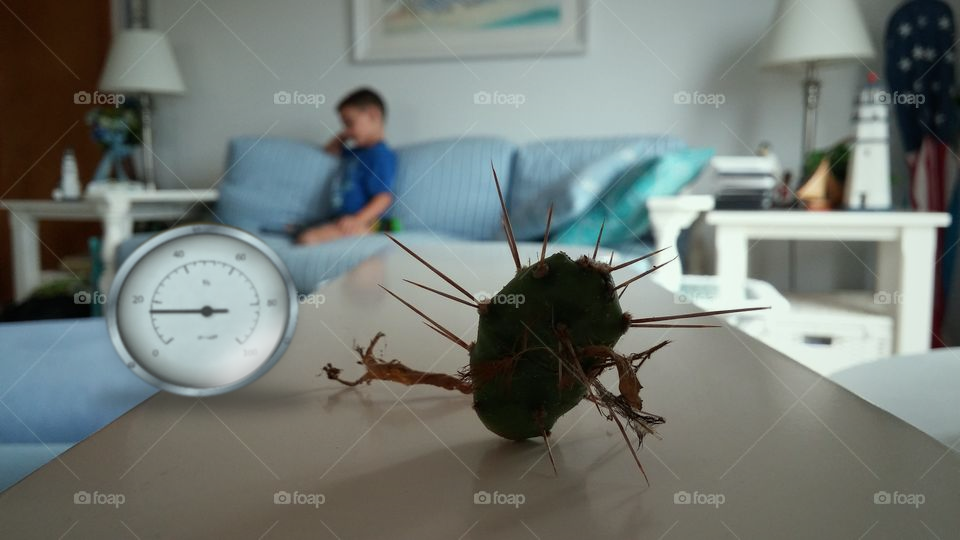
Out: value=16 unit=%
